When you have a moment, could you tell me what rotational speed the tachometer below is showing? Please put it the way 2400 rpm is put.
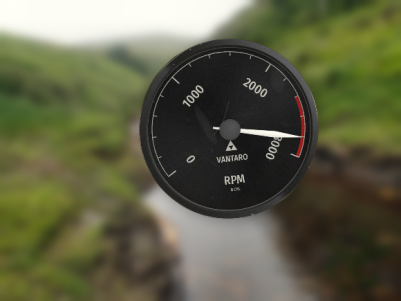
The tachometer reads 2800 rpm
